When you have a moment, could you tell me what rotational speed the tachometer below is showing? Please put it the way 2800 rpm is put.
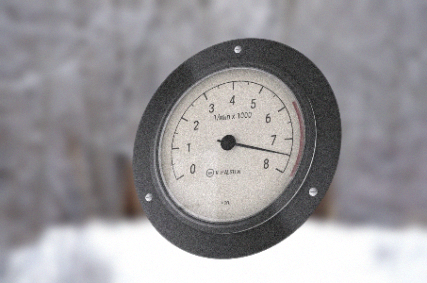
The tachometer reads 7500 rpm
